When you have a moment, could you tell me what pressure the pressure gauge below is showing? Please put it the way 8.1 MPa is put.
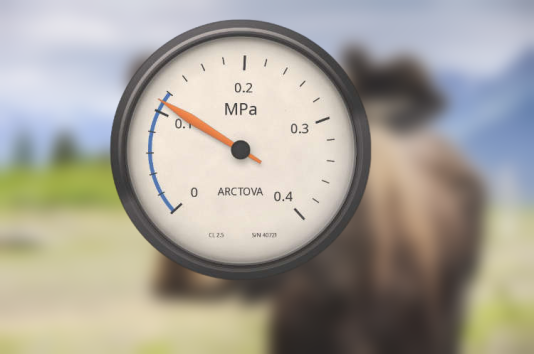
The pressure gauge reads 0.11 MPa
